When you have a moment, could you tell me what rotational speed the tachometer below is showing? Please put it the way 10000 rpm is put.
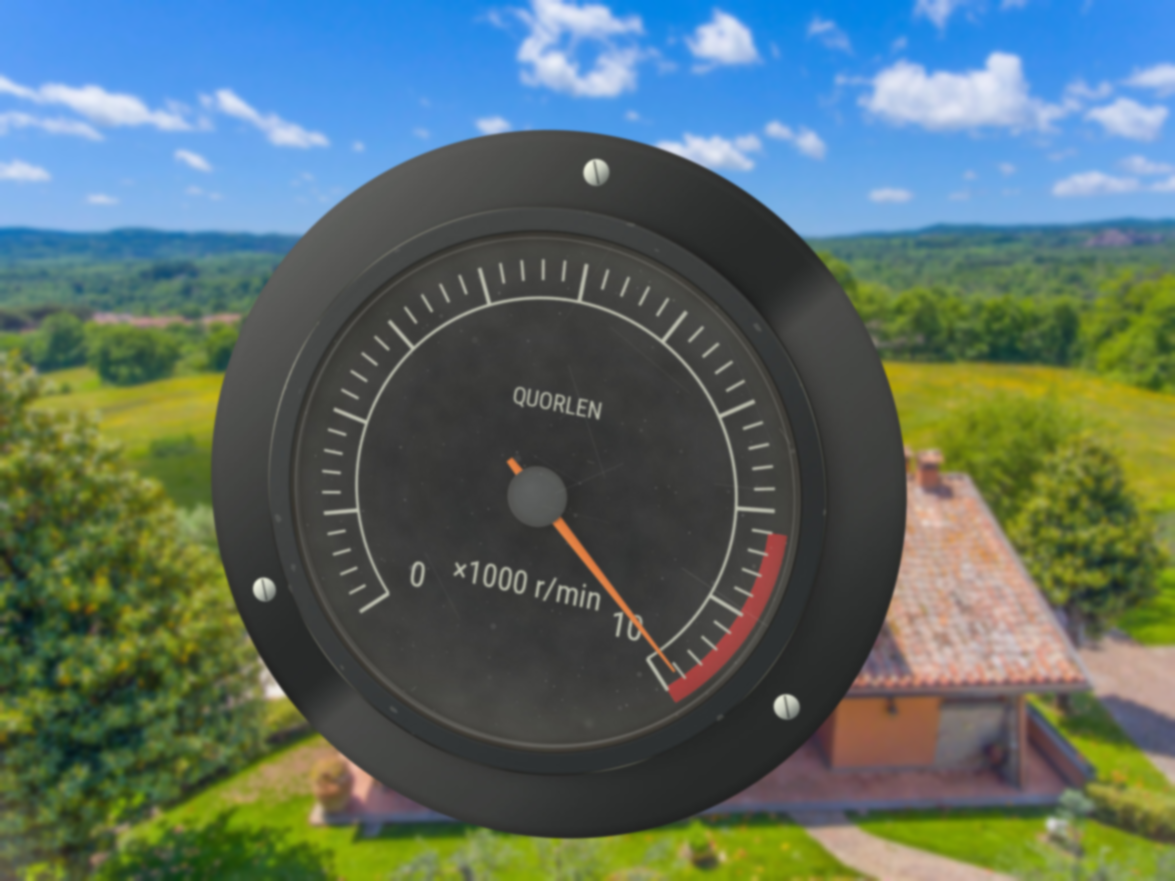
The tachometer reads 9800 rpm
